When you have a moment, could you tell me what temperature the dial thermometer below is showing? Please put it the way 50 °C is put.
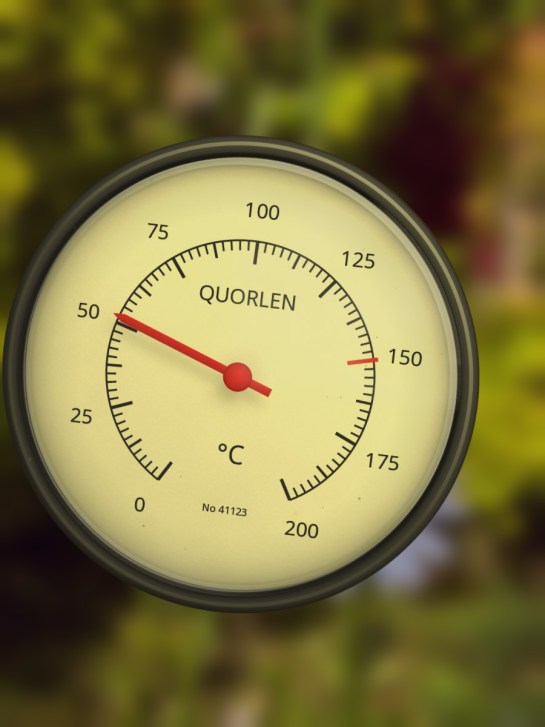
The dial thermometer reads 52.5 °C
